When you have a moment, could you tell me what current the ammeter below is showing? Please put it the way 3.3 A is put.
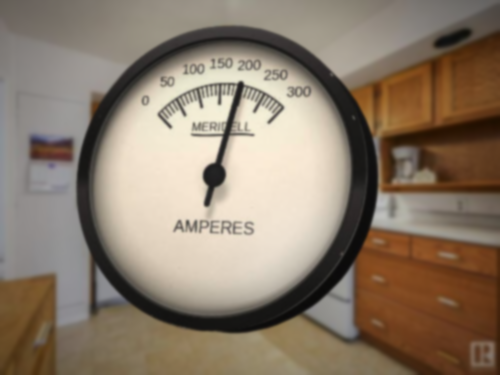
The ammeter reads 200 A
